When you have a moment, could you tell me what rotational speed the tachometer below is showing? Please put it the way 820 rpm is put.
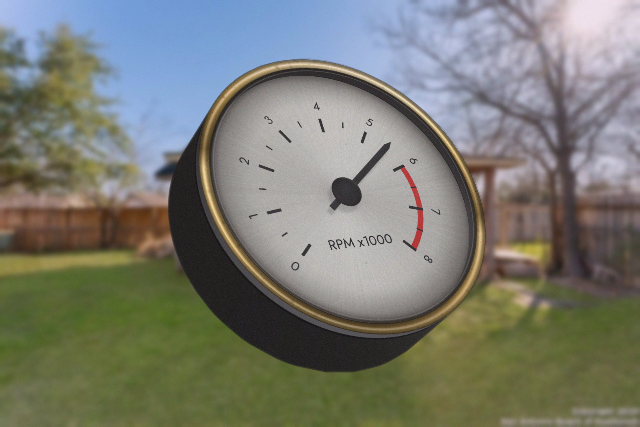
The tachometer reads 5500 rpm
